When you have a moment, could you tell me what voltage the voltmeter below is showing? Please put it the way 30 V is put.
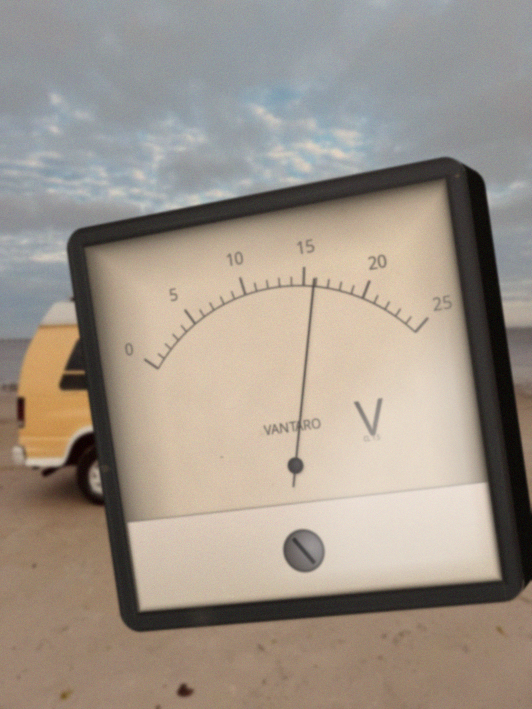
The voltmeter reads 16 V
